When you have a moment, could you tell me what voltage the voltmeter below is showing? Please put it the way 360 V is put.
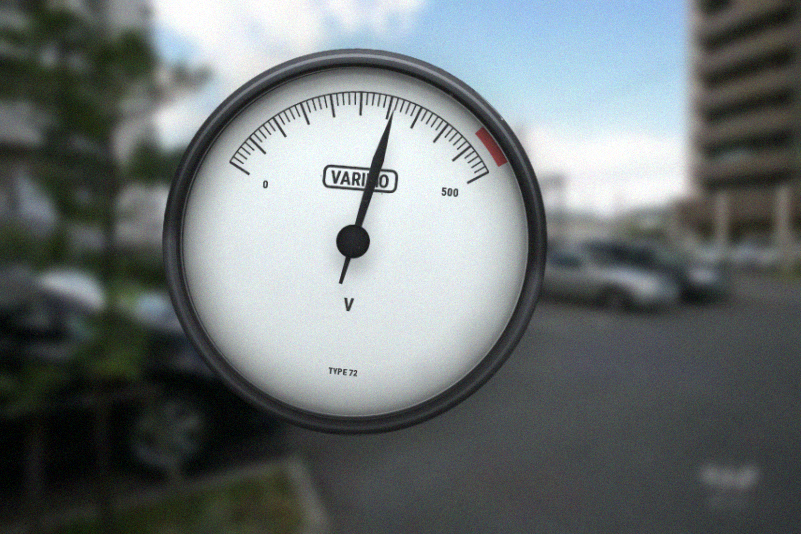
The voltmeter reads 310 V
